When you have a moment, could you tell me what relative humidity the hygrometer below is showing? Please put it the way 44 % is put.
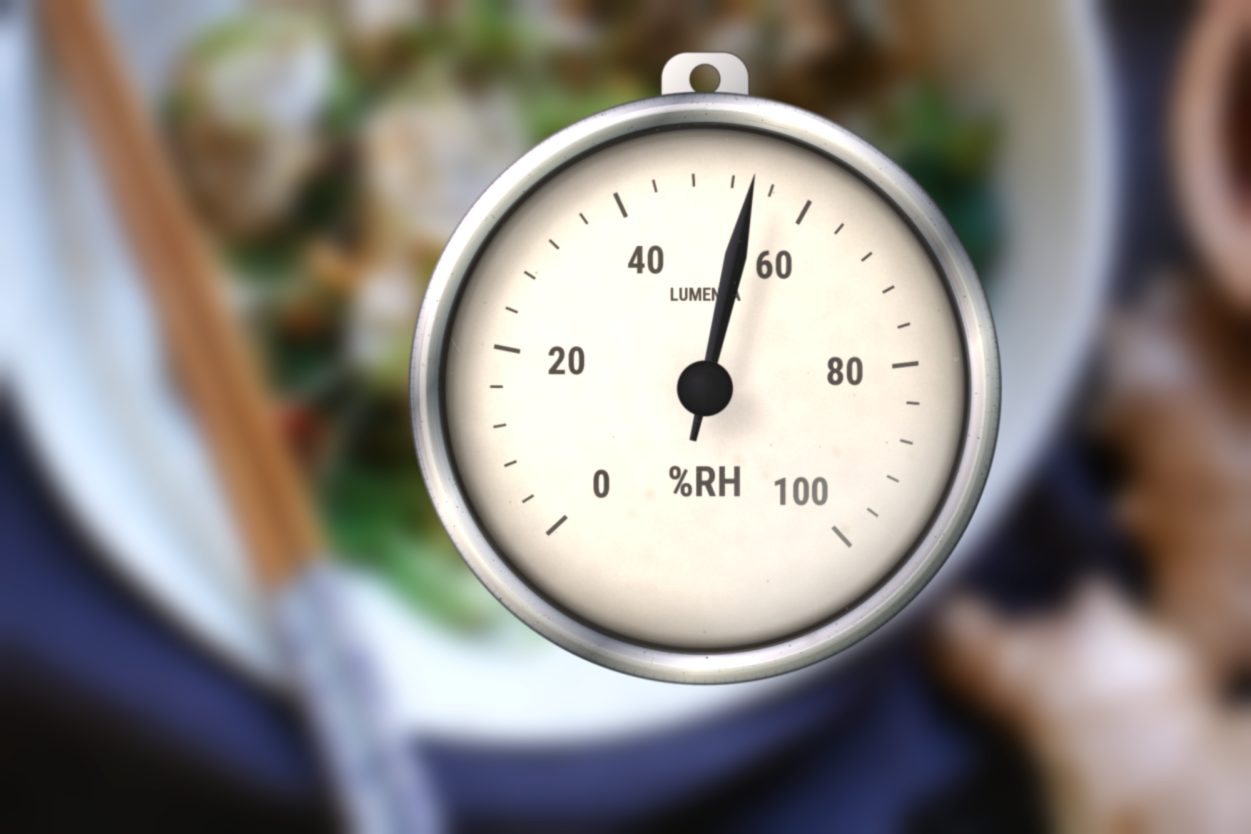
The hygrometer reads 54 %
